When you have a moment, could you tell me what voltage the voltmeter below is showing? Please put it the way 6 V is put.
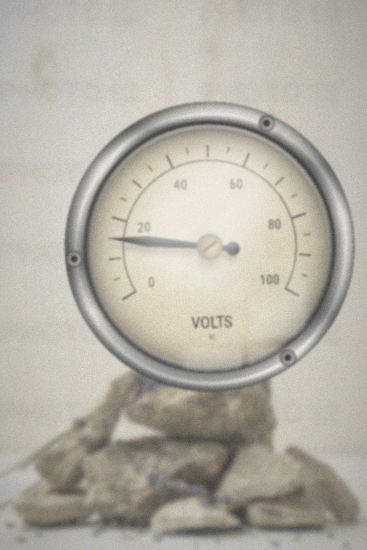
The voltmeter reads 15 V
